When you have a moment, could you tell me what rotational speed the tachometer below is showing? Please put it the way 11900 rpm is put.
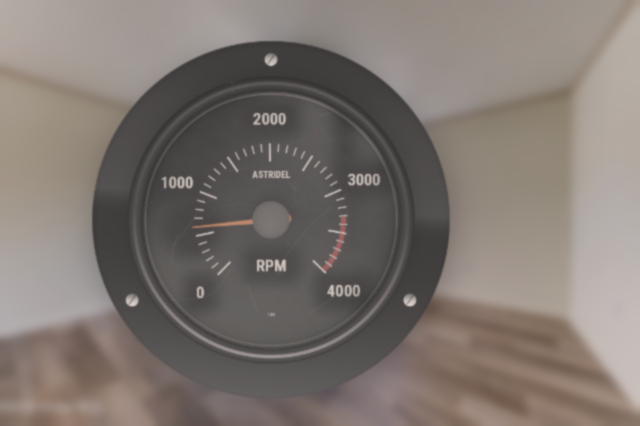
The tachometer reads 600 rpm
